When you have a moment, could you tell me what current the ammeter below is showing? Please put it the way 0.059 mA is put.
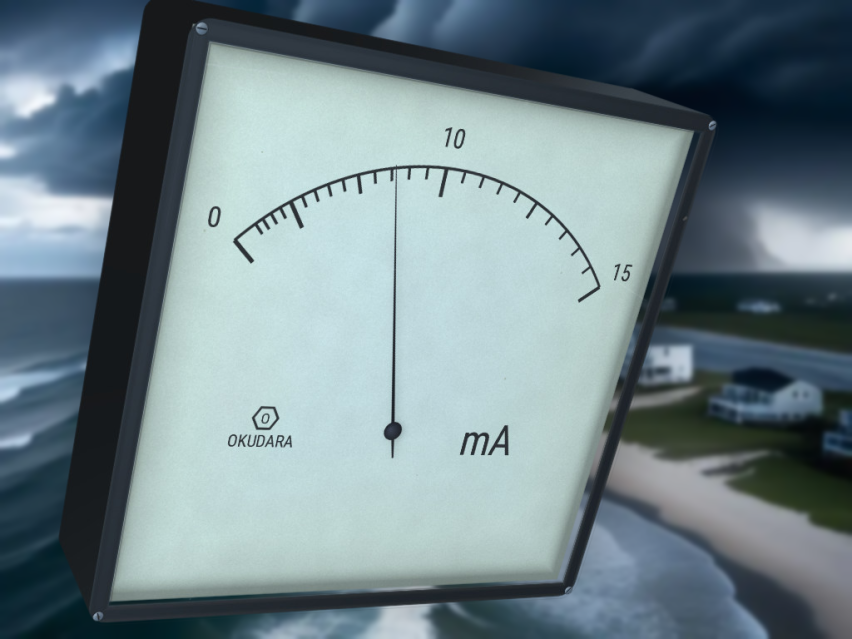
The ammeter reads 8.5 mA
